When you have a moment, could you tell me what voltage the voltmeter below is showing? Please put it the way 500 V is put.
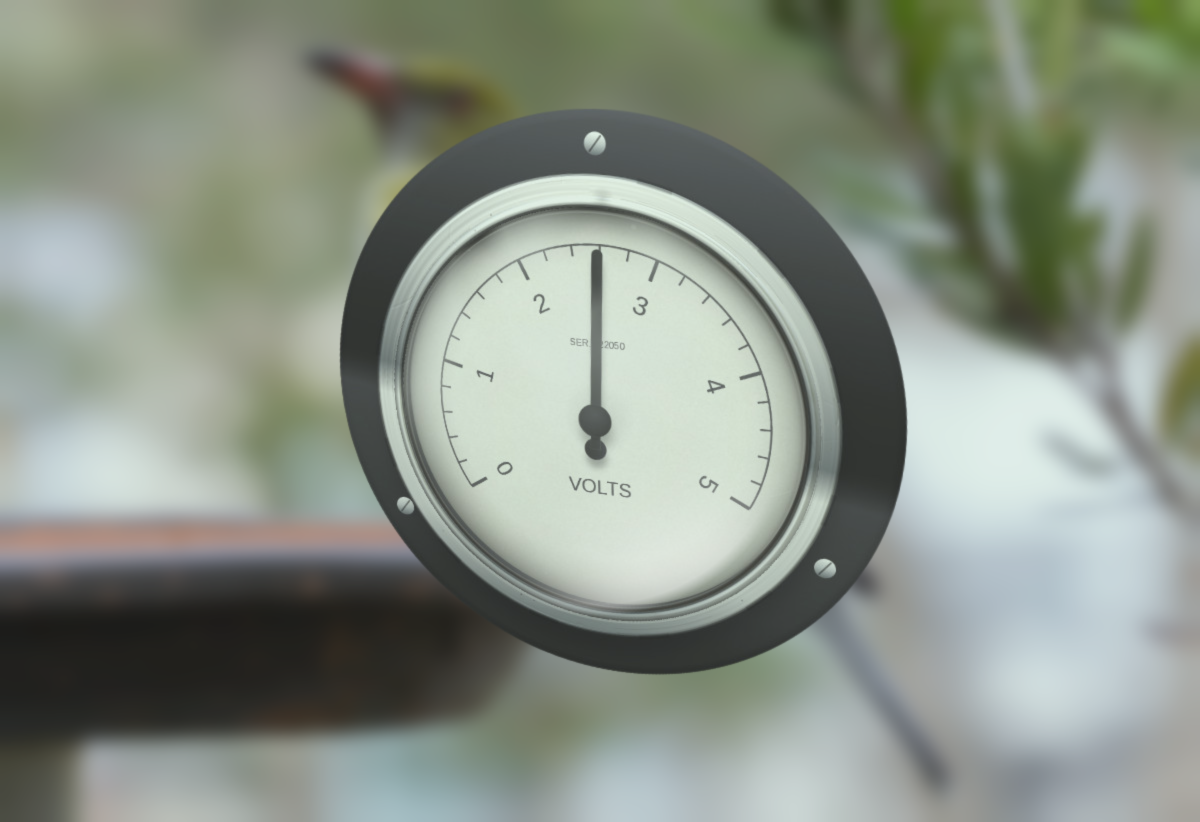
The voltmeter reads 2.6 V
